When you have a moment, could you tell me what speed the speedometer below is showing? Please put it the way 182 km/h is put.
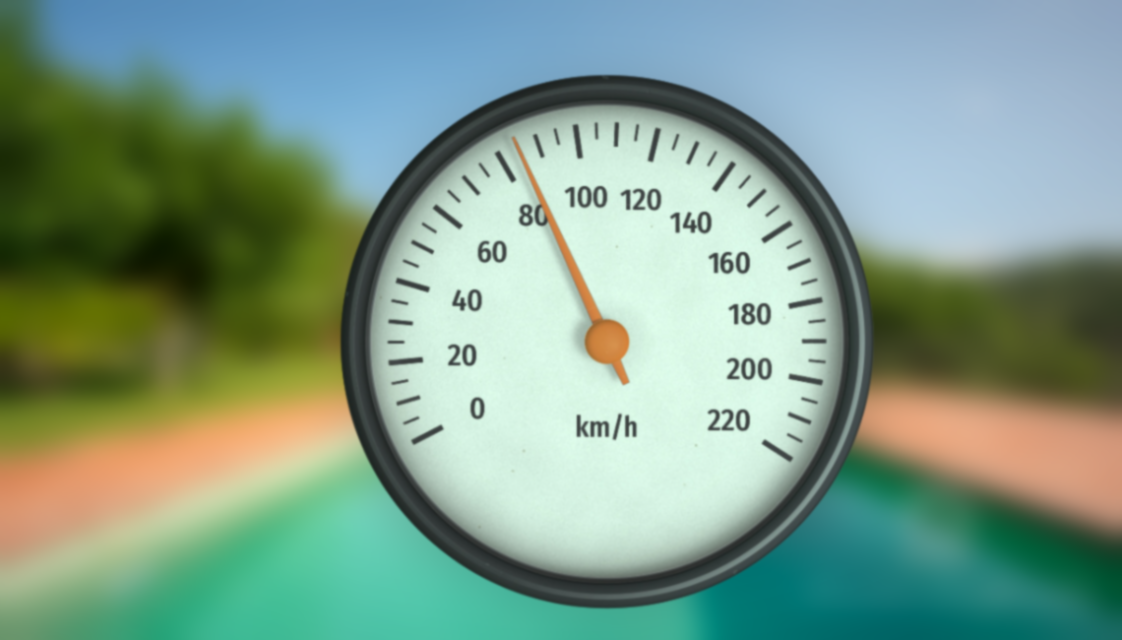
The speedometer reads 85 km/h
